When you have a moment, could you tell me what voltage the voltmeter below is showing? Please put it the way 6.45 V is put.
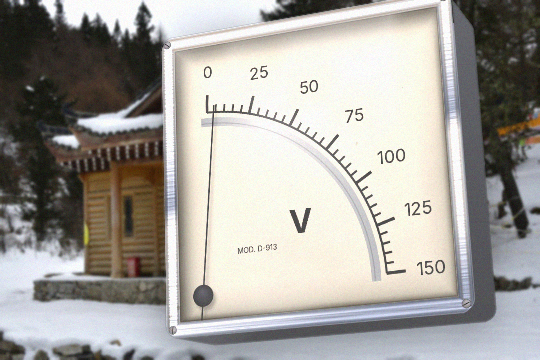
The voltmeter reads 5 V
